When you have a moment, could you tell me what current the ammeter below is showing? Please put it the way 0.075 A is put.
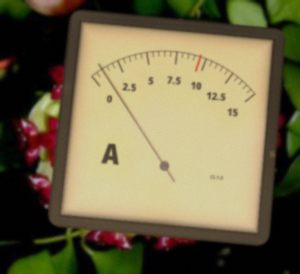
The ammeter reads 1 A
